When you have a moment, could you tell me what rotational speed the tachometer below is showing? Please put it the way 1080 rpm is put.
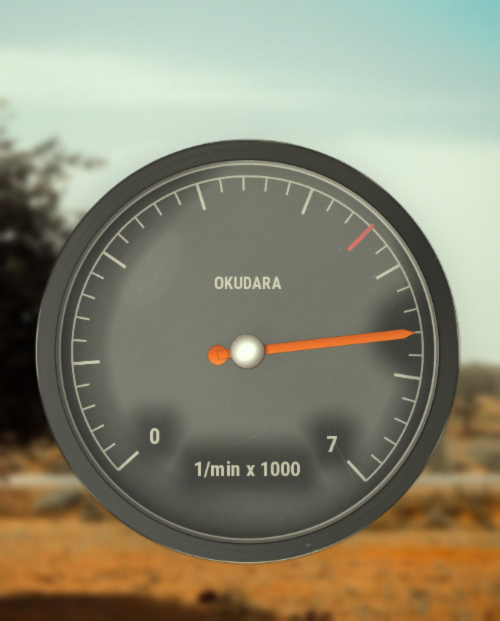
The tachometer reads 5600 rpm
